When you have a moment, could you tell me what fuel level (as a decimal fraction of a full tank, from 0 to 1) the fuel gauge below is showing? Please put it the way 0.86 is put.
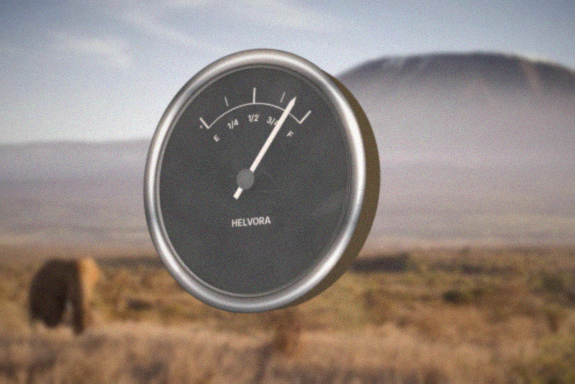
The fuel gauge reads 0.875
